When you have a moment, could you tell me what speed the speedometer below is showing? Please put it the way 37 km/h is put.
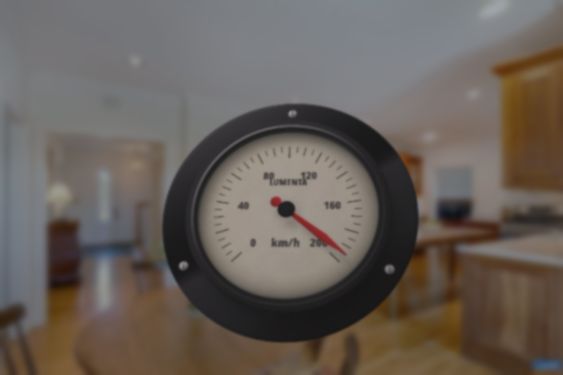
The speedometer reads 195 km/h
